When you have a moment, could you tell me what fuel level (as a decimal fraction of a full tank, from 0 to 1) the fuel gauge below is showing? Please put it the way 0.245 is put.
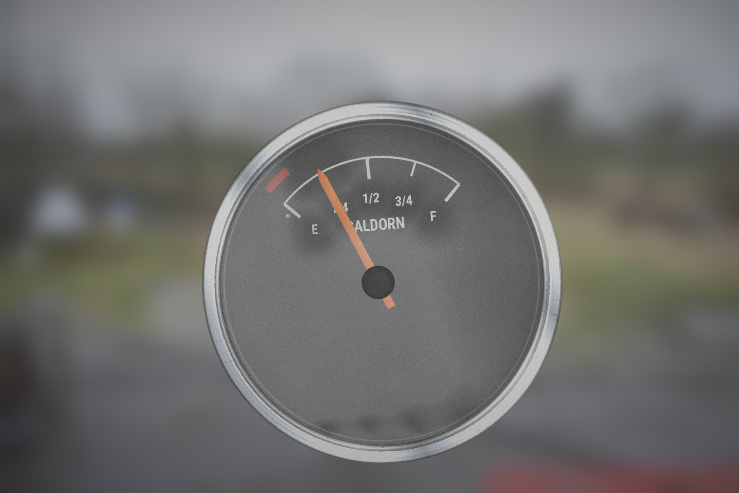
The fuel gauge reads 0.25
